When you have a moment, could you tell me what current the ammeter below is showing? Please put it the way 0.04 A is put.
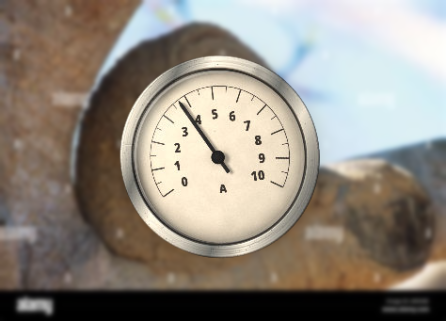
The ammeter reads 3.75 A
